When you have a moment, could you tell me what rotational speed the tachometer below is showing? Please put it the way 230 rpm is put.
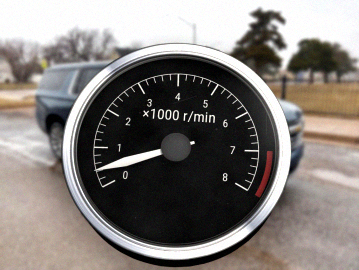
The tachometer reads 400 rpm
